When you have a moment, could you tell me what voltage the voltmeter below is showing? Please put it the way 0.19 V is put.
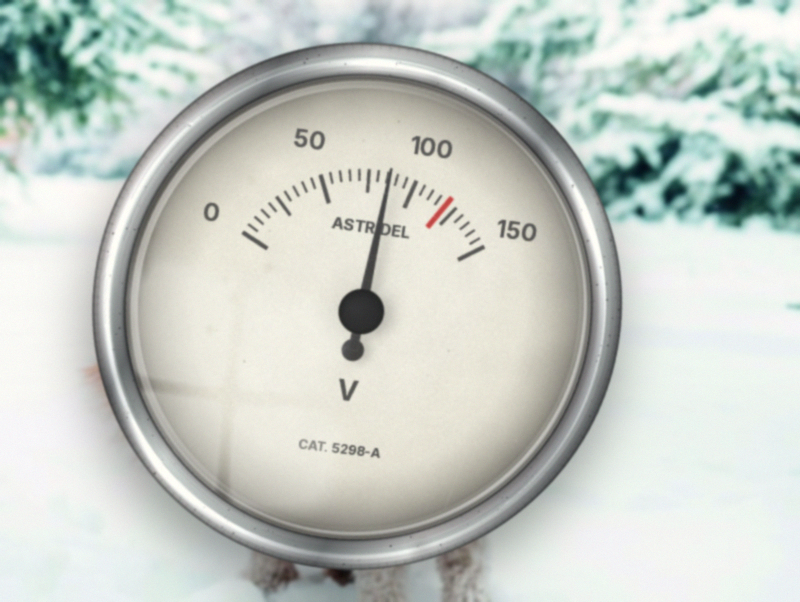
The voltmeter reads 85 V
